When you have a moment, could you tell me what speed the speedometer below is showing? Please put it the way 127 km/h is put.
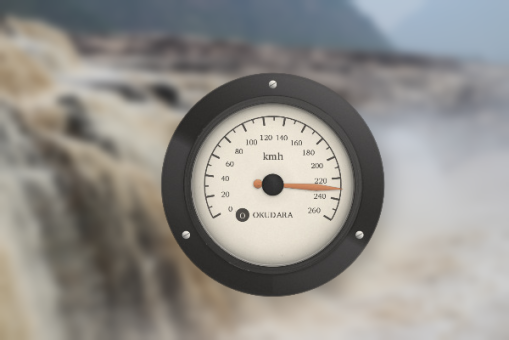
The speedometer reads 230 km/h
